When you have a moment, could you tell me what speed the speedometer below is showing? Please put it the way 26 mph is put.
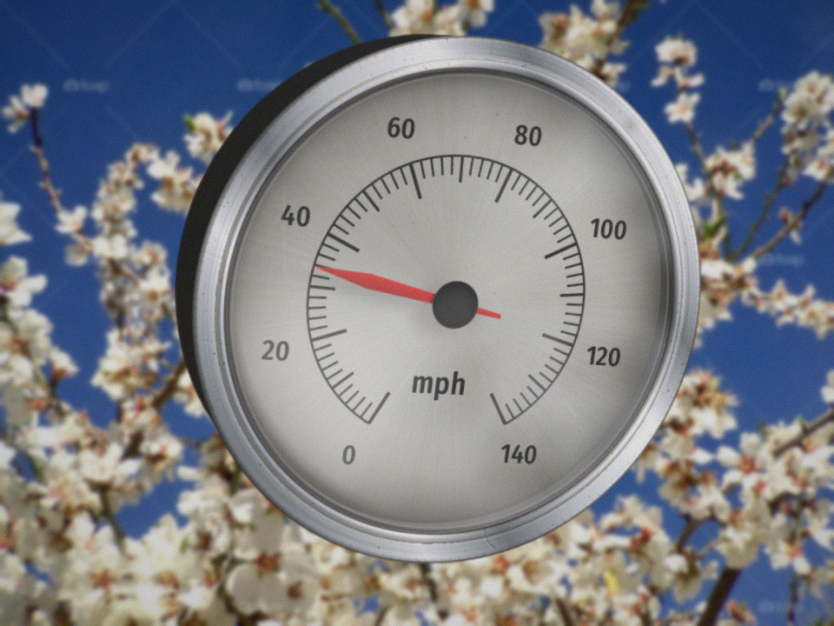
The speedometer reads 34 mph
